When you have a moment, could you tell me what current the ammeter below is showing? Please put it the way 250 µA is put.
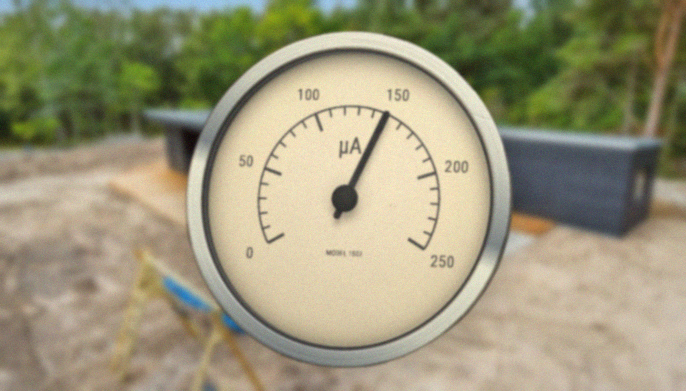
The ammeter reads 150 µA
